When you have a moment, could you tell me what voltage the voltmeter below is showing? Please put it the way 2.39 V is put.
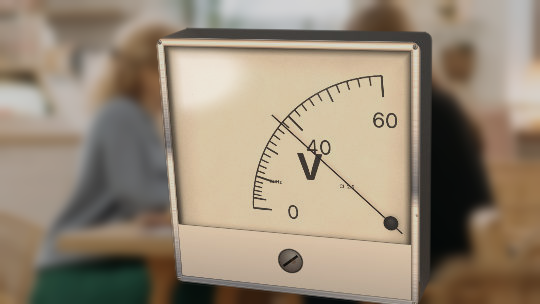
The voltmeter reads 38 V
